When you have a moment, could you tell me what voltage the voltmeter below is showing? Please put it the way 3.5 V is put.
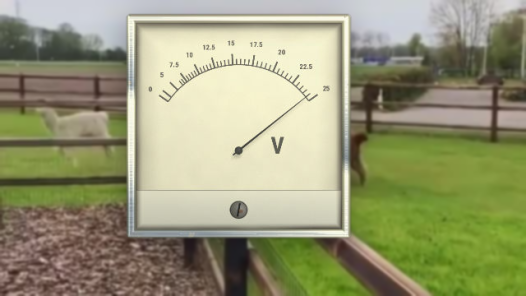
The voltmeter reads 24.5 V
